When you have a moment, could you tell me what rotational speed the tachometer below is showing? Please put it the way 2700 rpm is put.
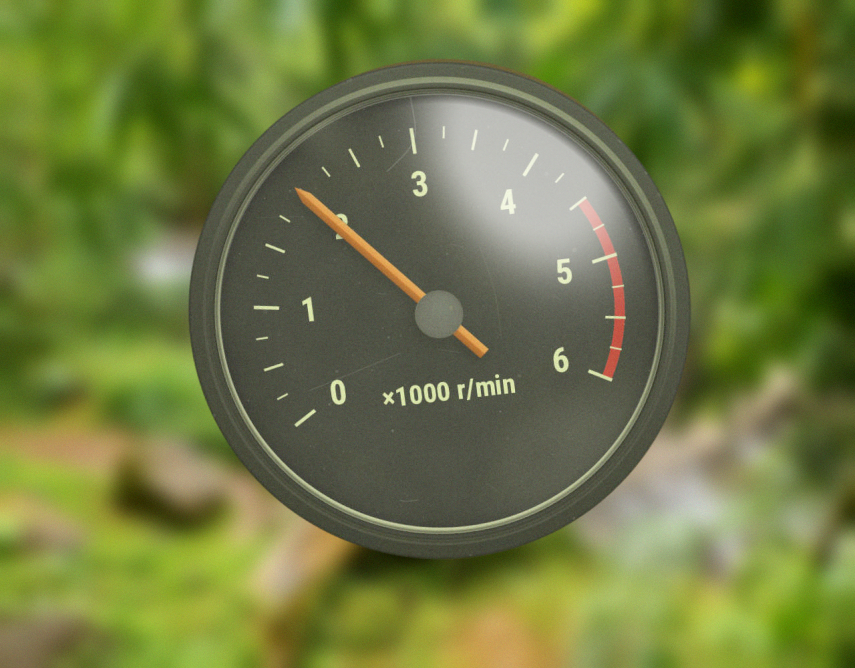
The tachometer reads 2000 rpm
